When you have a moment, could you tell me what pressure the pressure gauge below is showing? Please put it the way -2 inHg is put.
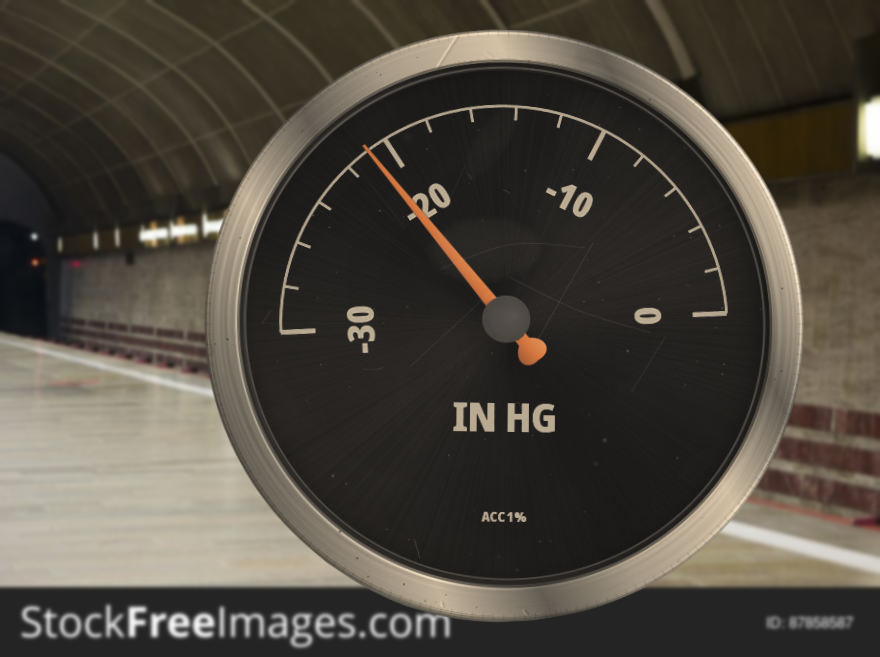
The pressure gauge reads -21 inHg
